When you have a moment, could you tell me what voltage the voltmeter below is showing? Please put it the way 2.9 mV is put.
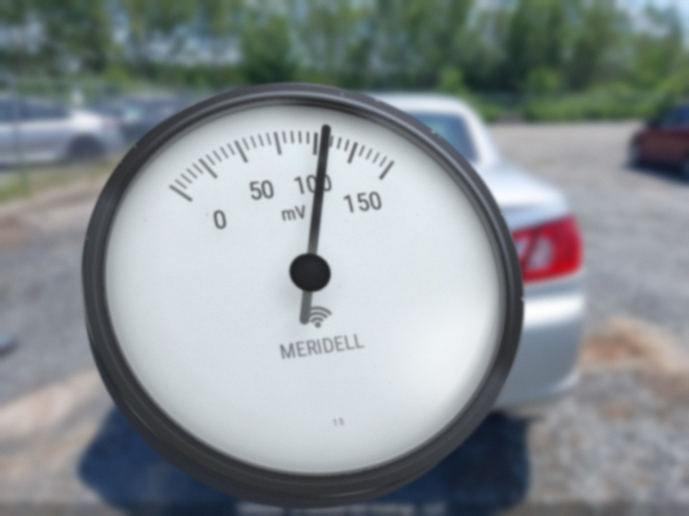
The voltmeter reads 105 mV
